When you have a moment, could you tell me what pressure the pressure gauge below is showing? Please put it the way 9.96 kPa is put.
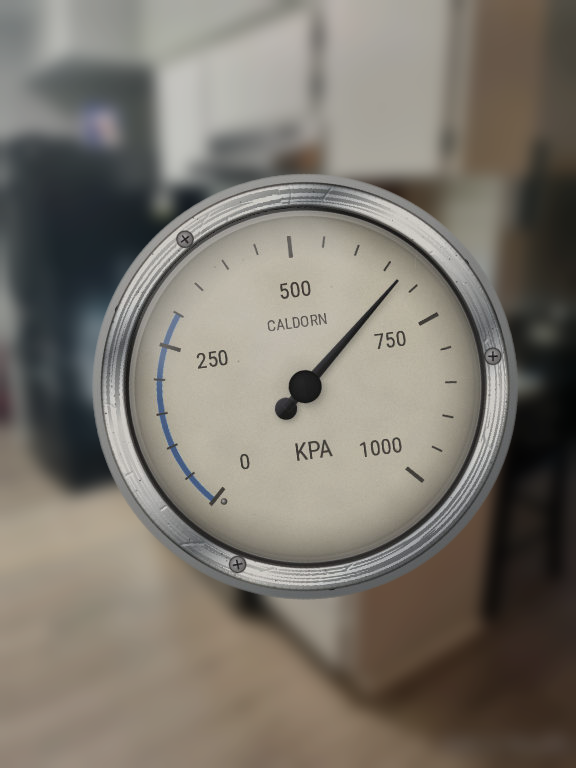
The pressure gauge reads 675 kPa
